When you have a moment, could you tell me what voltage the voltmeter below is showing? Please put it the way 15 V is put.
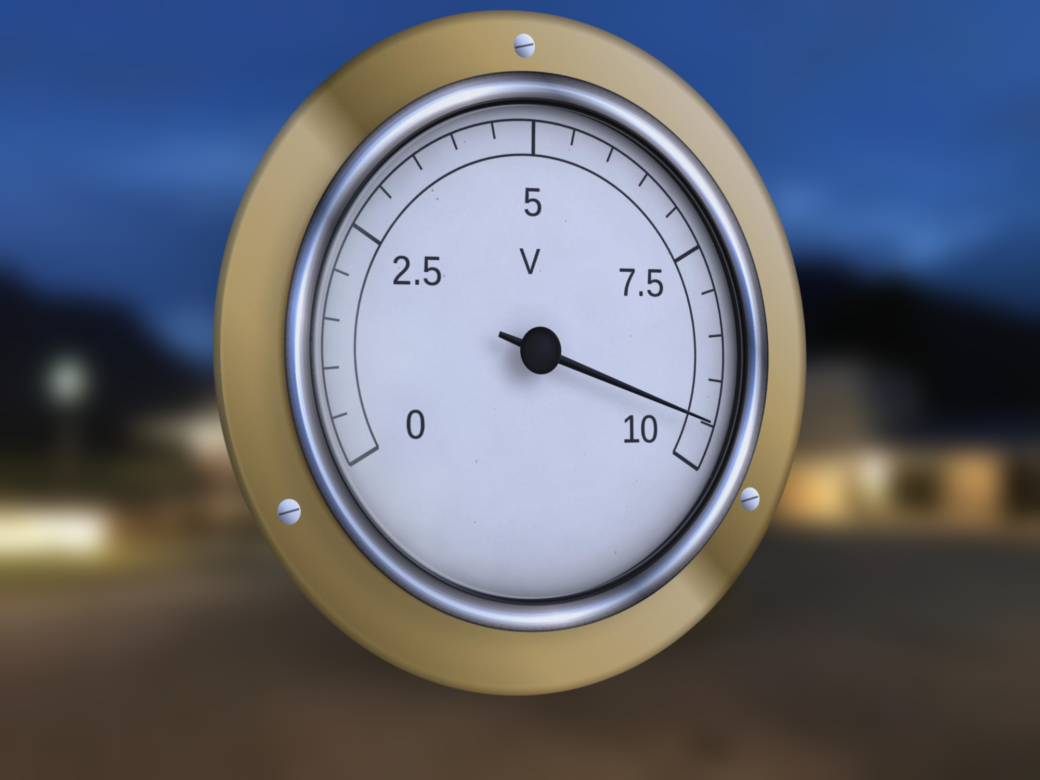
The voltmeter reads 9.5 V
